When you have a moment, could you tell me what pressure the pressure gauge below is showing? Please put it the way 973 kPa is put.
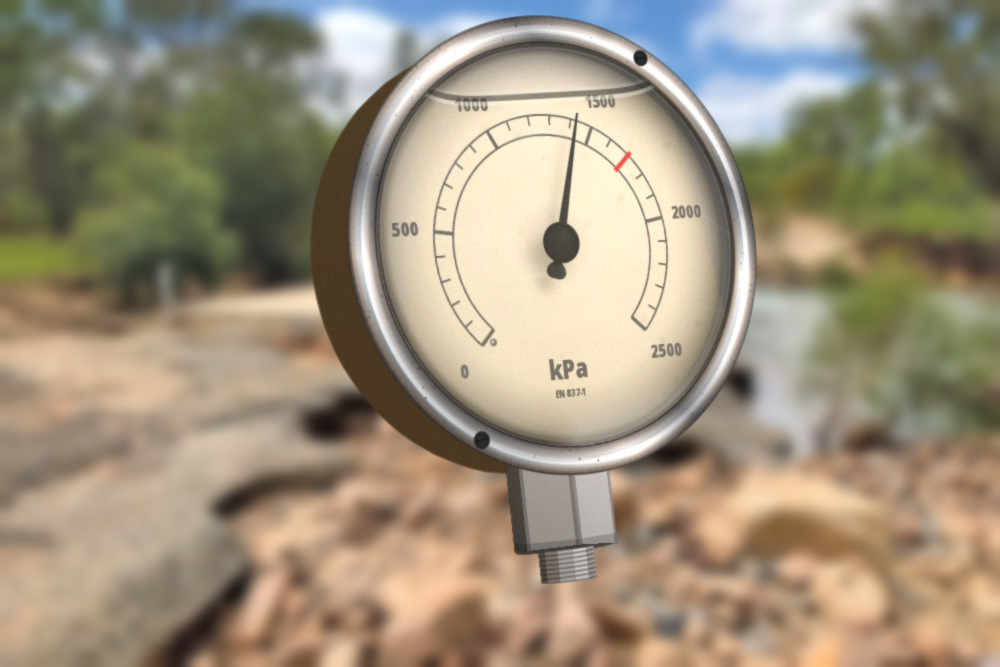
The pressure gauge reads 1400 kPa
